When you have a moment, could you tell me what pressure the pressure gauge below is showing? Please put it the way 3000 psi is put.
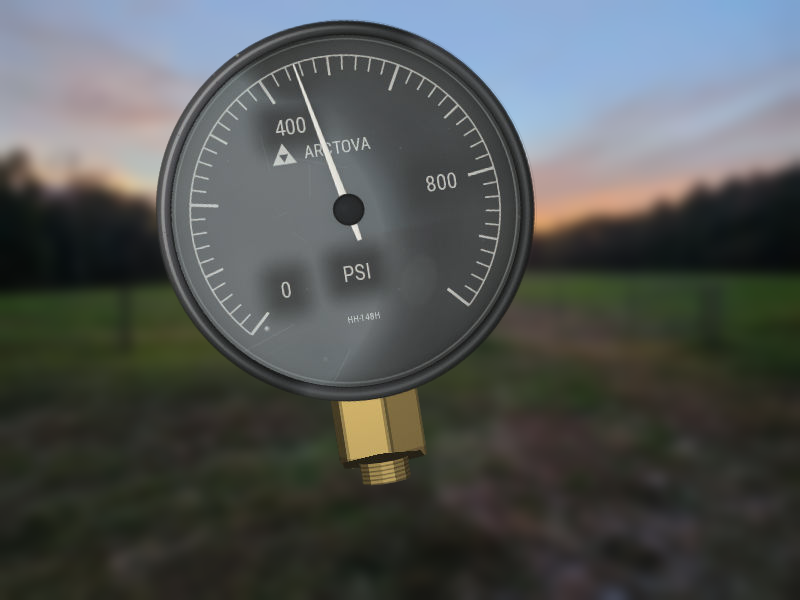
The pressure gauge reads 450 psi
